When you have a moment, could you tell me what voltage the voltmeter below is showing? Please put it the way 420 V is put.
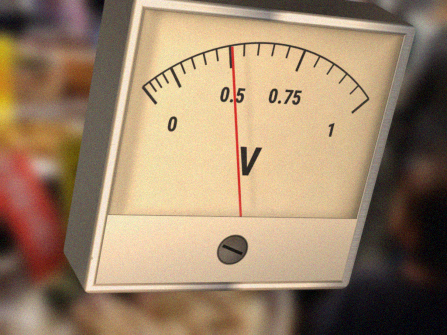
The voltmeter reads 0.5 V
